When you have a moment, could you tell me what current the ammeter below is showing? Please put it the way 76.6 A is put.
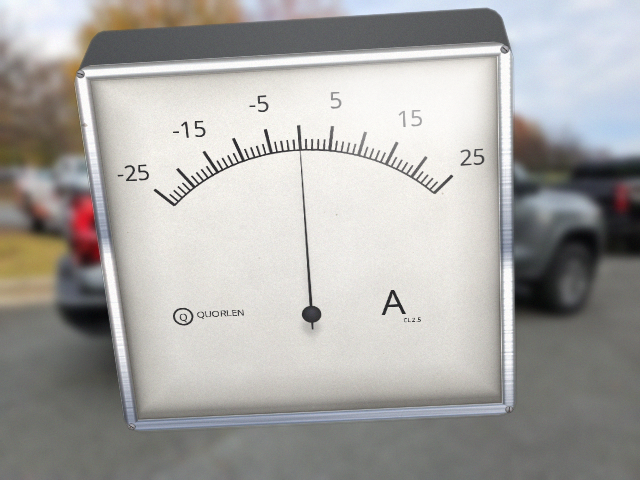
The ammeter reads 0 A
